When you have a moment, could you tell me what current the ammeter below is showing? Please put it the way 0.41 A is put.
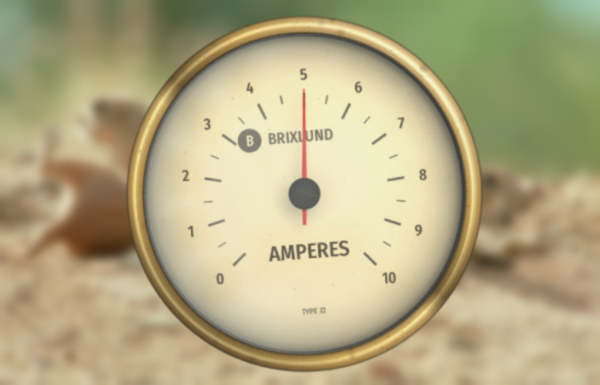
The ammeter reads 5 A
